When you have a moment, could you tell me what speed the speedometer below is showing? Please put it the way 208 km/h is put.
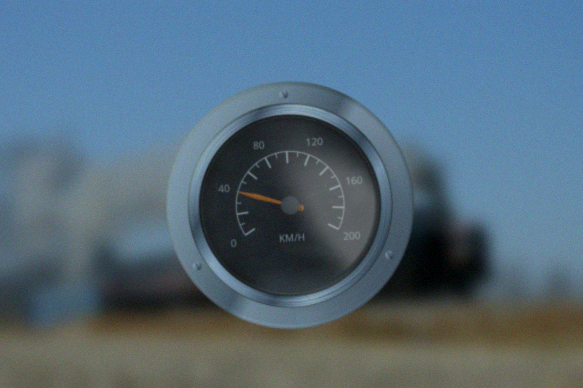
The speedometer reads 40 km/h
